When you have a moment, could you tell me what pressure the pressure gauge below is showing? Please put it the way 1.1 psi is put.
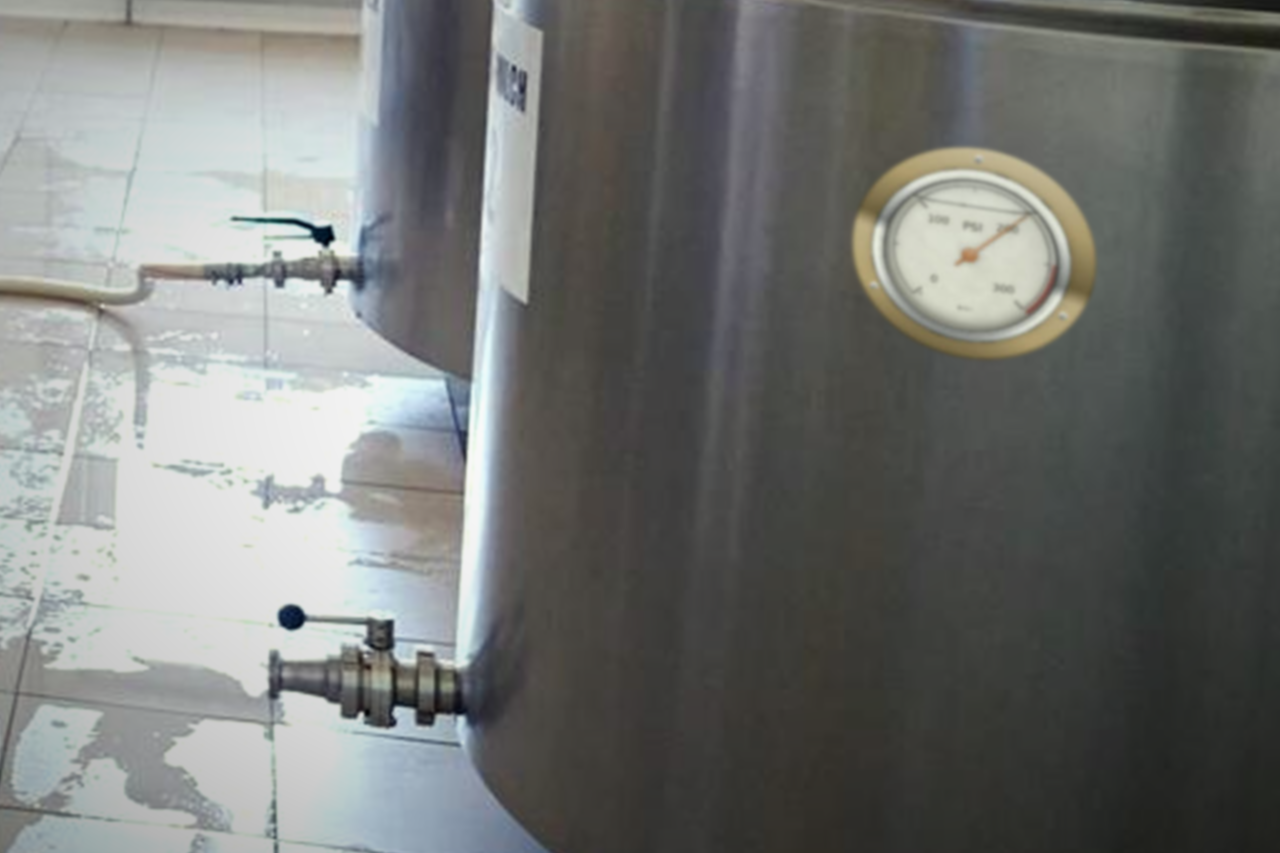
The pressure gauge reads 200 psi
